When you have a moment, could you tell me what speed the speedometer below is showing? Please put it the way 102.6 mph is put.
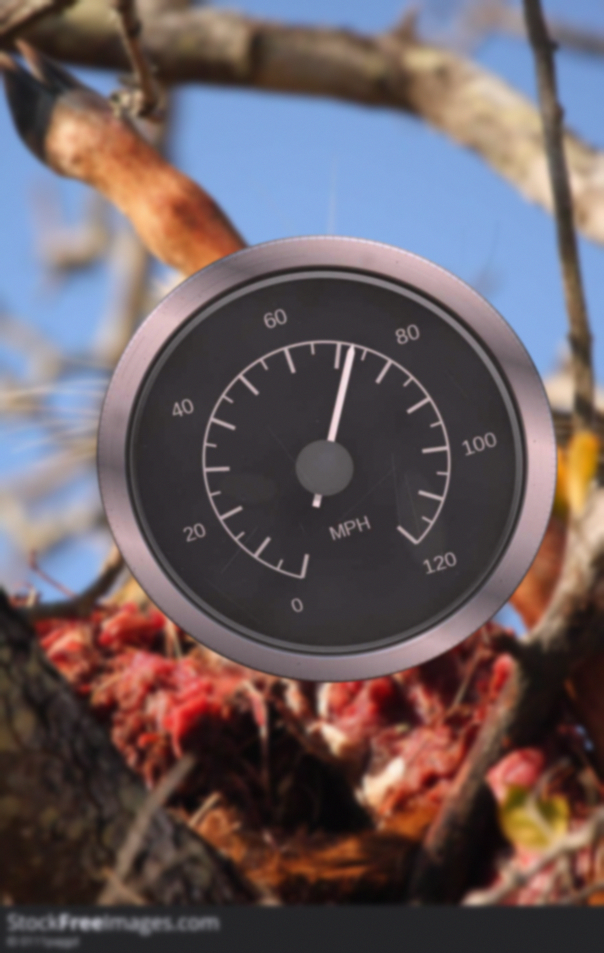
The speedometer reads 72.5 mph
